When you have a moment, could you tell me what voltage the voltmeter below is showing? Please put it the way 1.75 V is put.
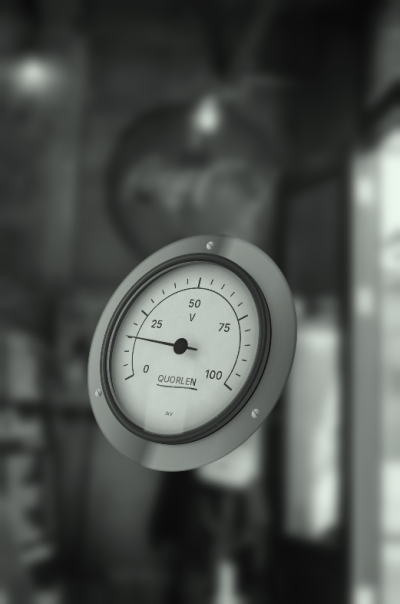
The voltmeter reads 15 V
